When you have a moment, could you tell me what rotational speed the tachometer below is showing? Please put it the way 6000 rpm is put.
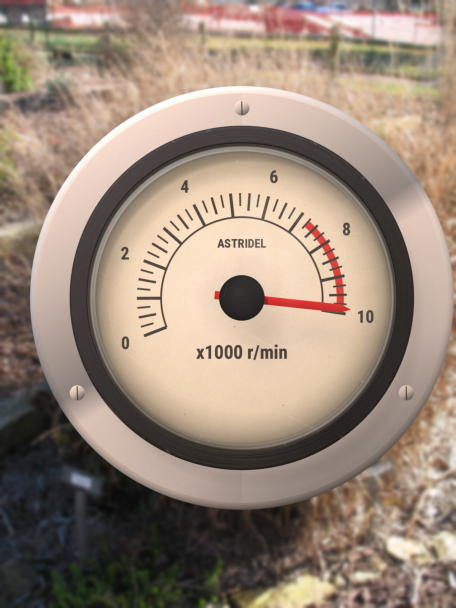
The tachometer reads 9875 rpm
